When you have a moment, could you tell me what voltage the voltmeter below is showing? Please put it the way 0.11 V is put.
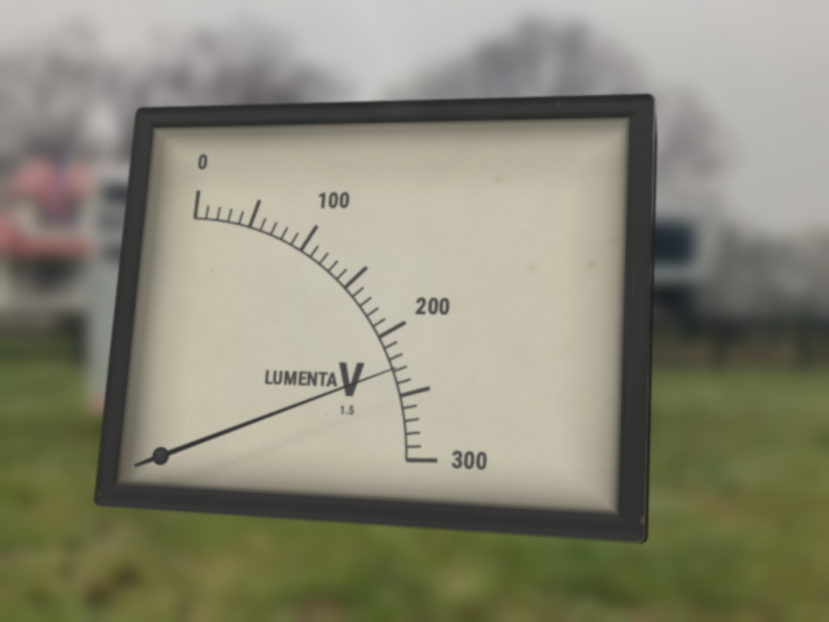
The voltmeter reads 230 V
